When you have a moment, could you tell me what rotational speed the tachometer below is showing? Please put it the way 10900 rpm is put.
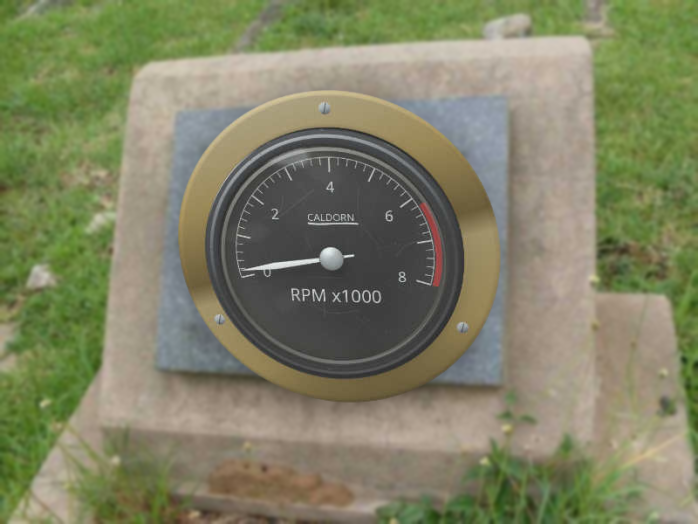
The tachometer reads 200 rpm
